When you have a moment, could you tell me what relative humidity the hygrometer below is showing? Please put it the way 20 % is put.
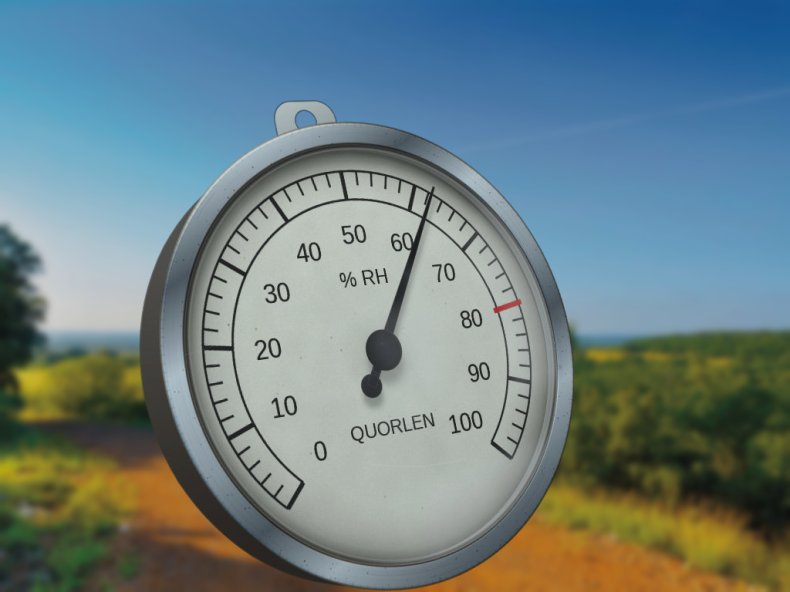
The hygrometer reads 62 %
